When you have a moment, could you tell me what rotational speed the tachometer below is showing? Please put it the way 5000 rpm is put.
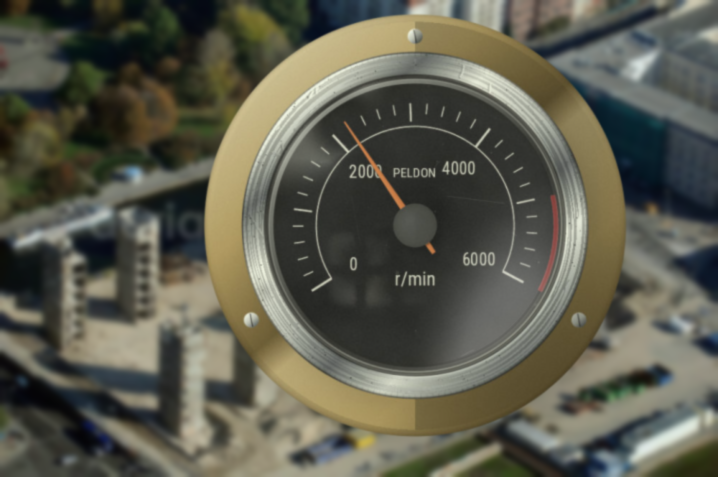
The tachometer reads 2200 rpm
